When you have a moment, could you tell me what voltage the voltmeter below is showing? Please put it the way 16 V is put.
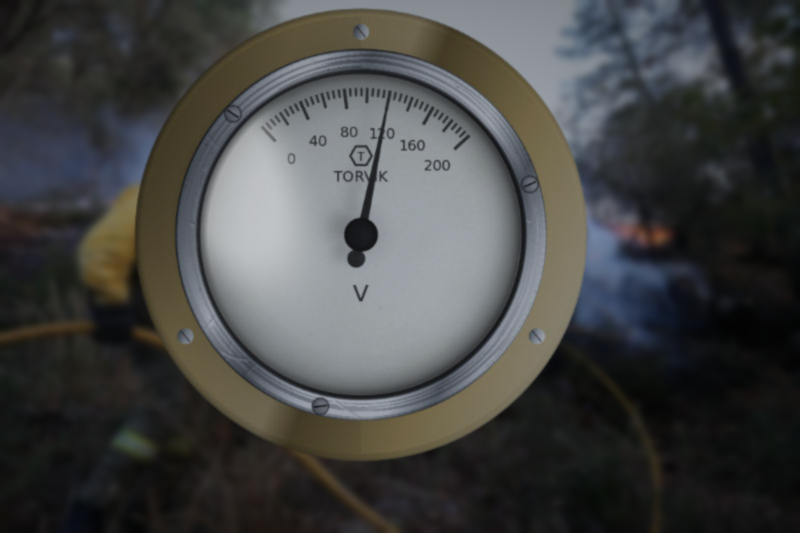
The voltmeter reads 120 V
